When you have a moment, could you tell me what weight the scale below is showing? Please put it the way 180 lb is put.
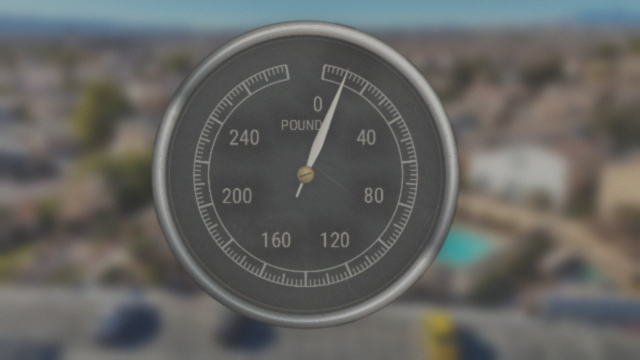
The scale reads 10 lb
